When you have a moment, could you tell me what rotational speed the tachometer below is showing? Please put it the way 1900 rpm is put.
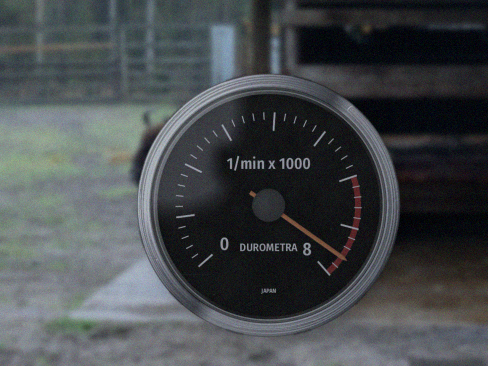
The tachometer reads 7600 rpm
